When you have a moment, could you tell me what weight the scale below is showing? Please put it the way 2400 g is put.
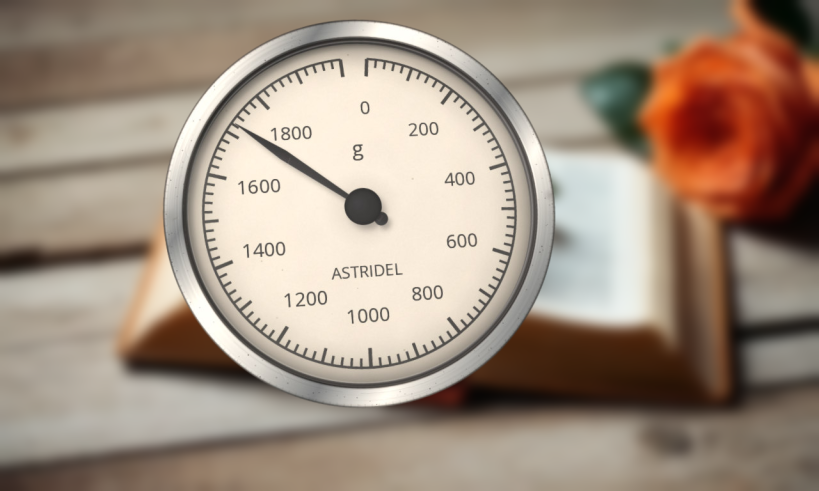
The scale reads 1720 g
